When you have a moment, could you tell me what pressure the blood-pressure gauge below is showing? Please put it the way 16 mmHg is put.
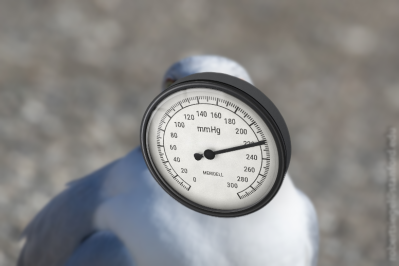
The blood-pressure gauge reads 220 mmHg
